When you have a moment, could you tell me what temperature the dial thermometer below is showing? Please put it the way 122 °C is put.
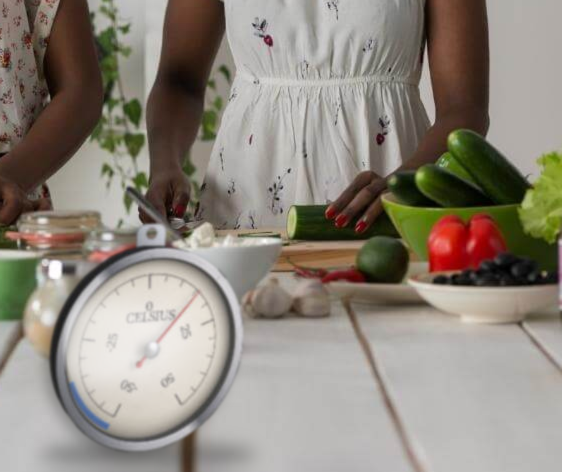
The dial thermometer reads 15 °C
